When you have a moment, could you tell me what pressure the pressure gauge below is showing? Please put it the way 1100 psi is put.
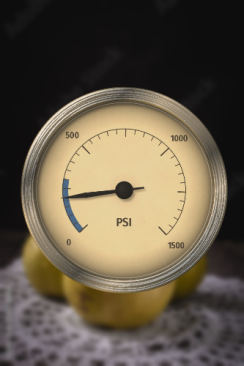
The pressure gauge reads 200 psi
